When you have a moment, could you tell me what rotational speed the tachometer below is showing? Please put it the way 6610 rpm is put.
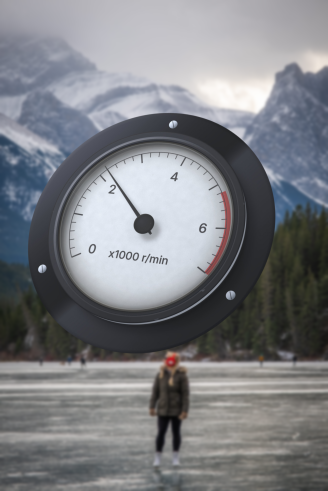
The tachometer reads 2200 rpm
